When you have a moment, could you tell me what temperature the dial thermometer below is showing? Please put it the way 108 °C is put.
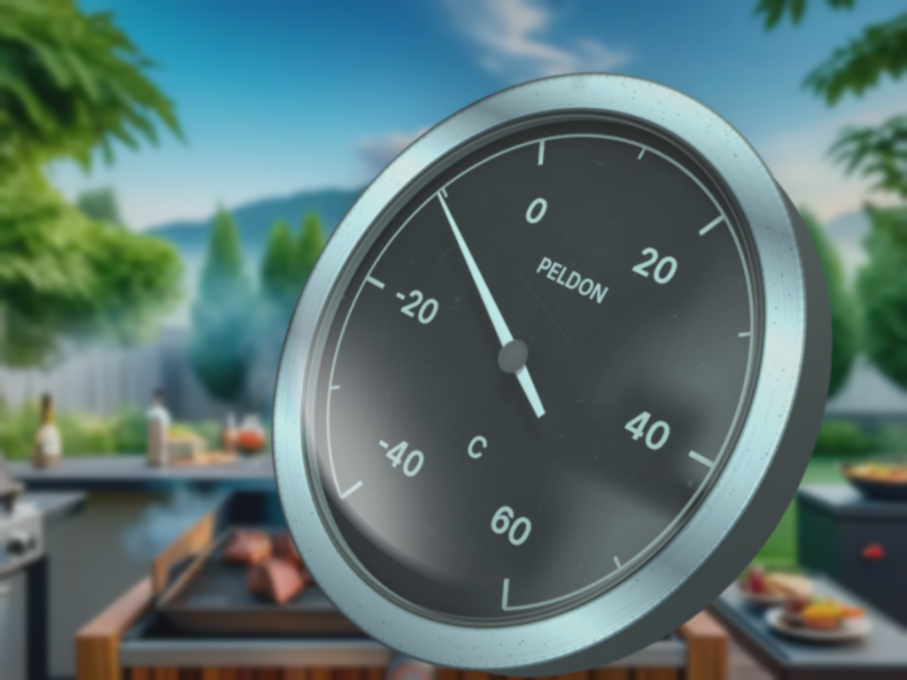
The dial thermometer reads -10 °C
